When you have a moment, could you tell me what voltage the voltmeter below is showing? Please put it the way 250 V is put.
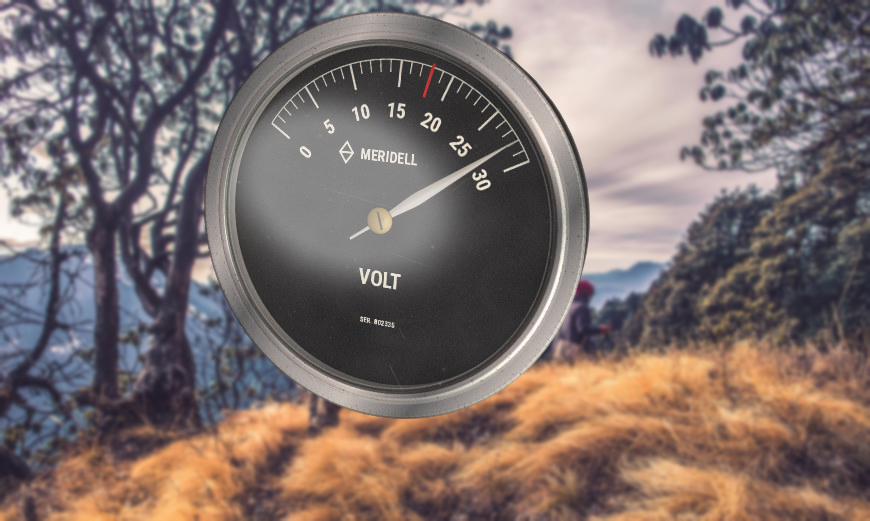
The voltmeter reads 28 V
